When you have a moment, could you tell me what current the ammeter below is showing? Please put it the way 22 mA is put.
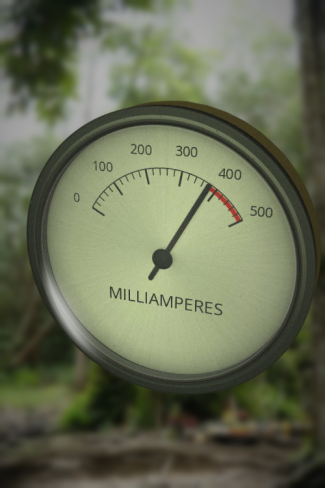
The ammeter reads 380 mA
